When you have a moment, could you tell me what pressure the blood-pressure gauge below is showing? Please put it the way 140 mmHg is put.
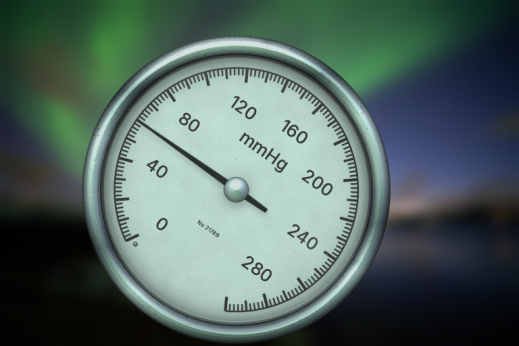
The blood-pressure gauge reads 60 mmHg
